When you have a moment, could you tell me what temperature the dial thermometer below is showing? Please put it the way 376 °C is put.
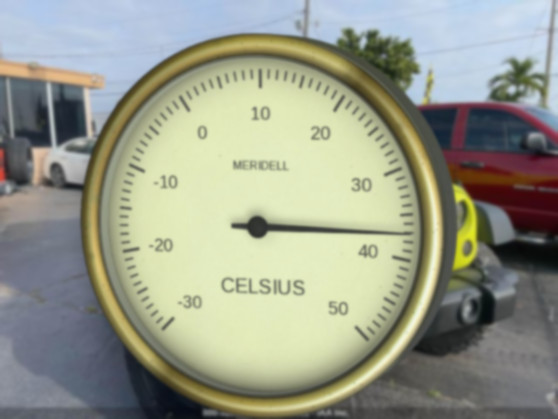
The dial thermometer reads 37 °C
